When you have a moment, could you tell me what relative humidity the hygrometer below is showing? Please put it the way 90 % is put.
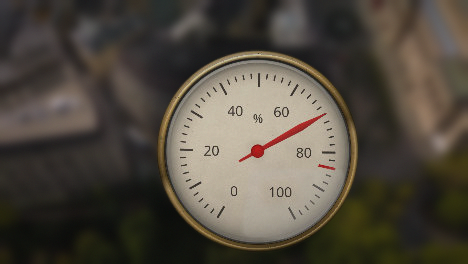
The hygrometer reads 70 %
